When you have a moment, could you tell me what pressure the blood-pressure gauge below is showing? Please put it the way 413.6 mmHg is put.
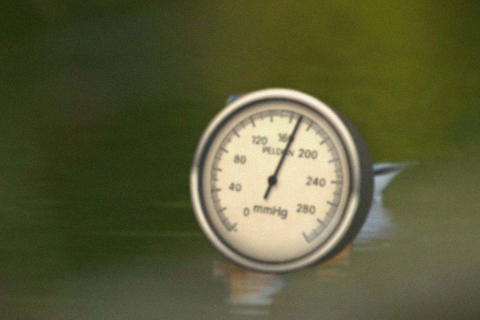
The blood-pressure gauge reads 170 mmHg
